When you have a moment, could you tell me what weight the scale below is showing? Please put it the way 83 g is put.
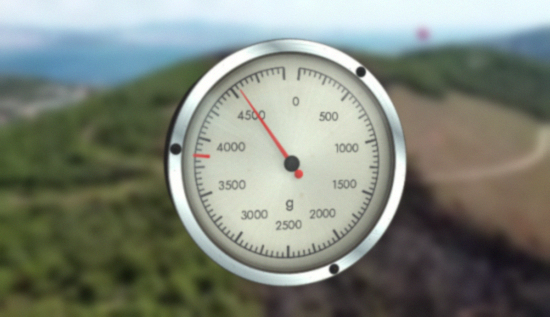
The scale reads 4550 g
